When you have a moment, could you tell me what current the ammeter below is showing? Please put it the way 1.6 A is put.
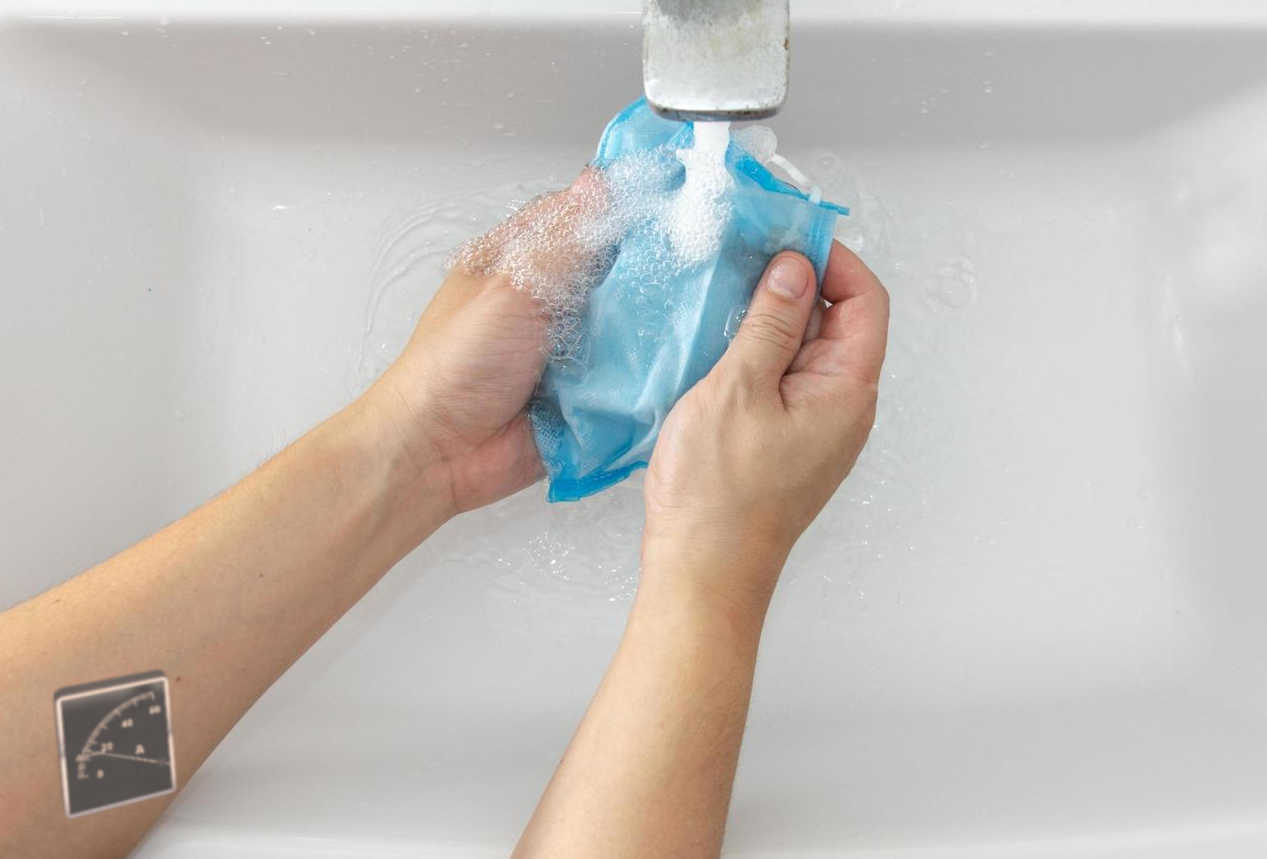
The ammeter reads 15 A
